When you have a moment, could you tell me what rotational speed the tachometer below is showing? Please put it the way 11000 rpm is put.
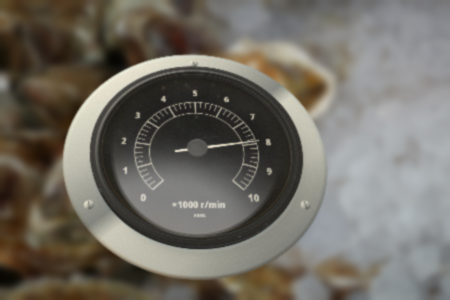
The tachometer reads 8000 rpm
